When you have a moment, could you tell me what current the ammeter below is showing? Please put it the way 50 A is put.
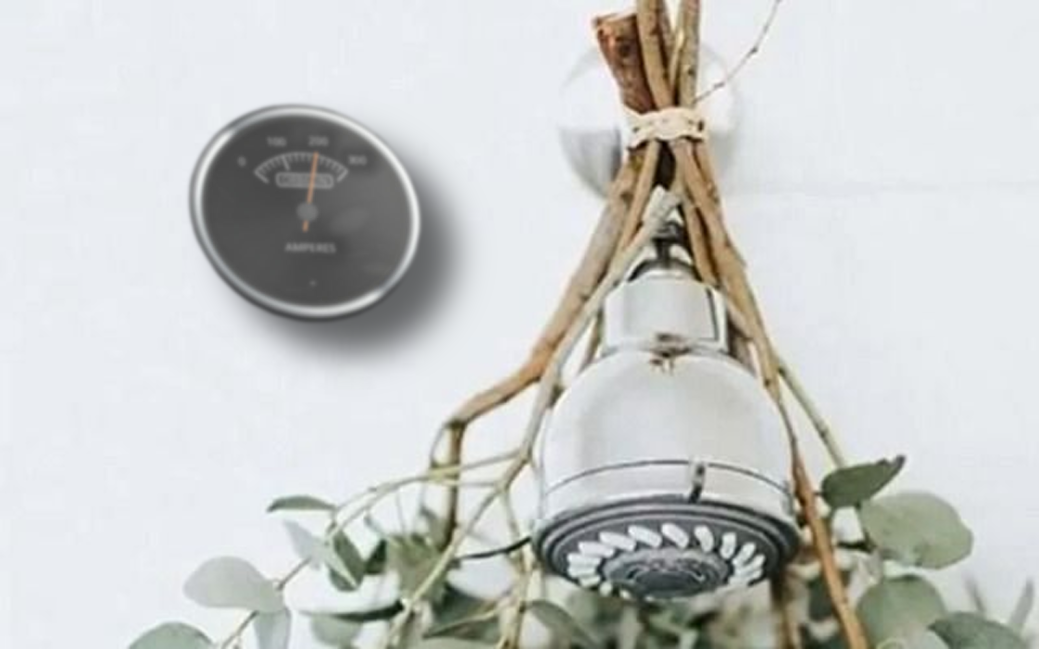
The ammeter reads 200 A
